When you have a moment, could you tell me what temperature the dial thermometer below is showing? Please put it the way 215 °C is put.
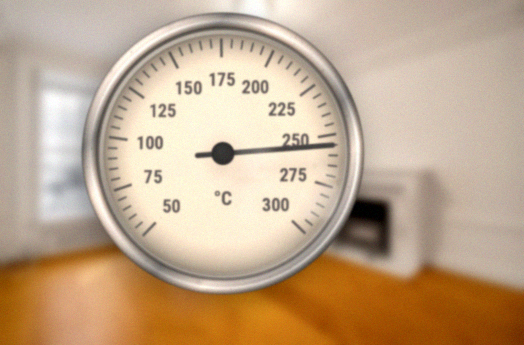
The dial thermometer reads 255 °C
